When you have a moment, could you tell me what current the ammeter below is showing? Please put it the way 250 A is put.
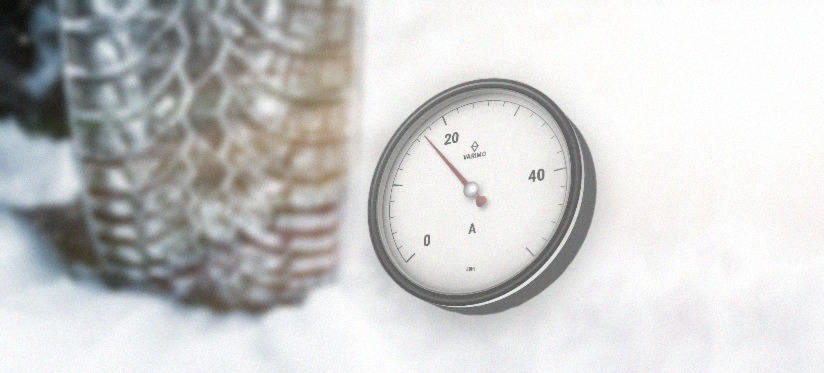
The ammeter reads 17 A
